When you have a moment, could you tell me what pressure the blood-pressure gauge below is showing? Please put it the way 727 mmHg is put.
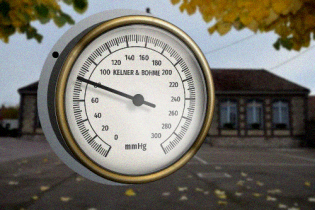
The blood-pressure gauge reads 80 mmHg
